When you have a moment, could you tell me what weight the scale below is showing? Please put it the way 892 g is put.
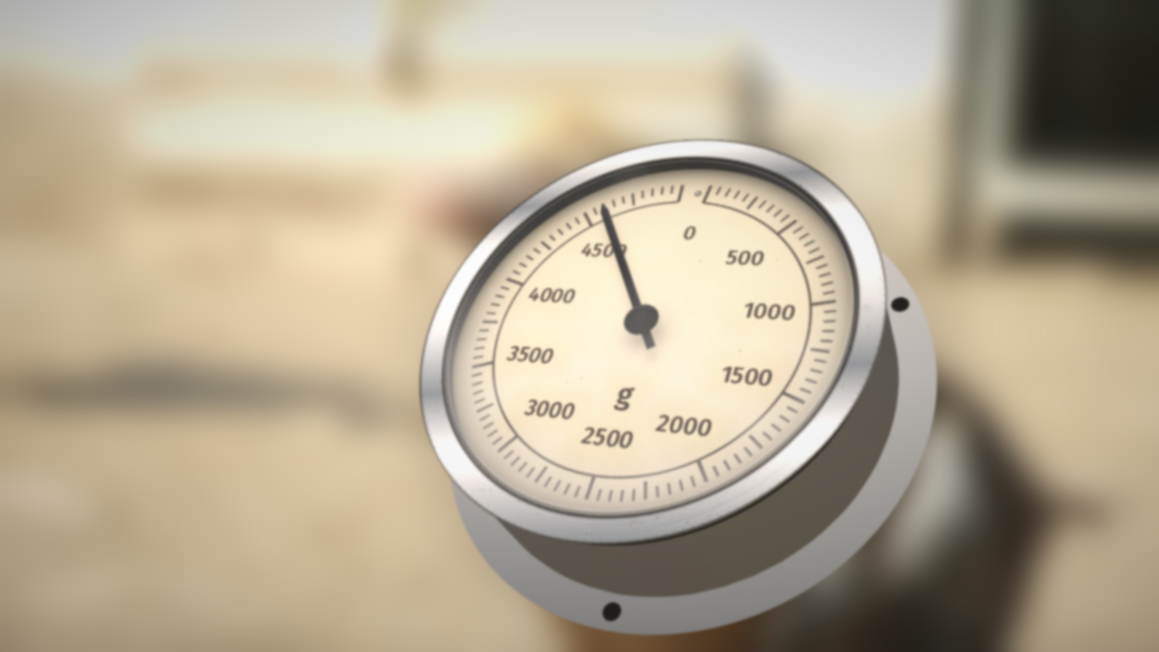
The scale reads 4600 g
